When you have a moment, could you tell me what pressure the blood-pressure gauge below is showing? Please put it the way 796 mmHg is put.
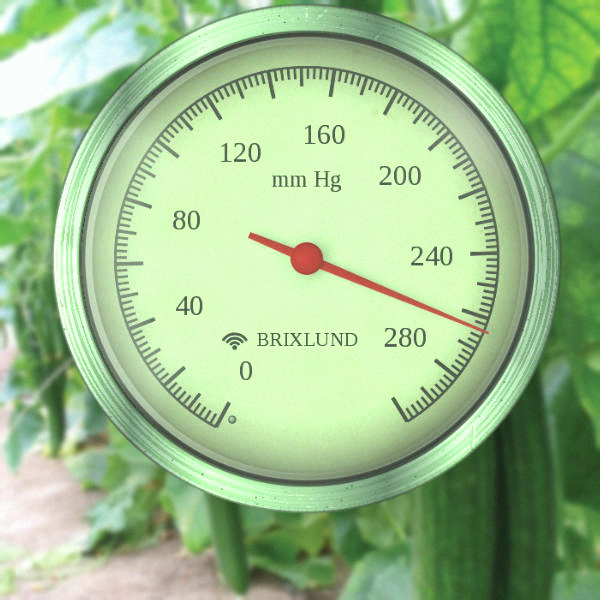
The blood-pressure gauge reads 264 mmHg
